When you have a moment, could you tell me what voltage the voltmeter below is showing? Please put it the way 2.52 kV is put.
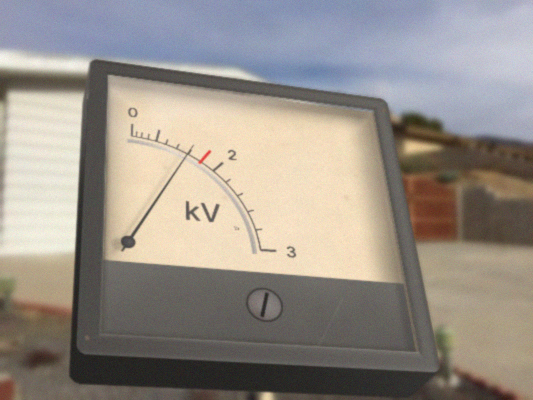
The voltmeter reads 1.6 kV
